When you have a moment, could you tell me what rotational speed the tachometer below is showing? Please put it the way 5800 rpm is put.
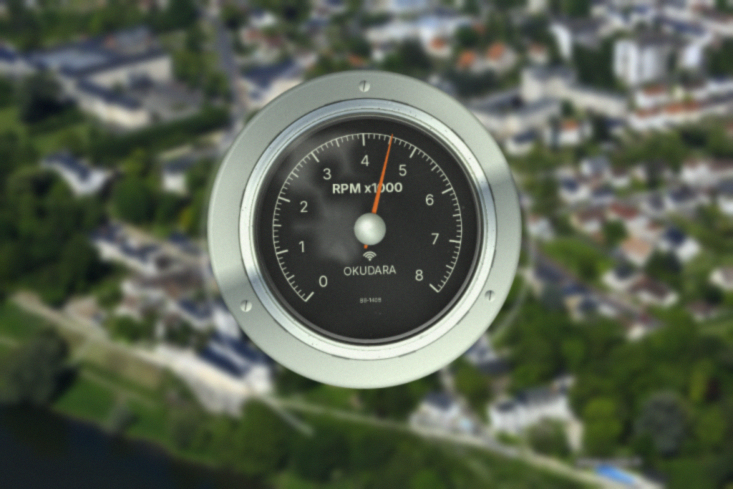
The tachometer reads 4500 rpm
